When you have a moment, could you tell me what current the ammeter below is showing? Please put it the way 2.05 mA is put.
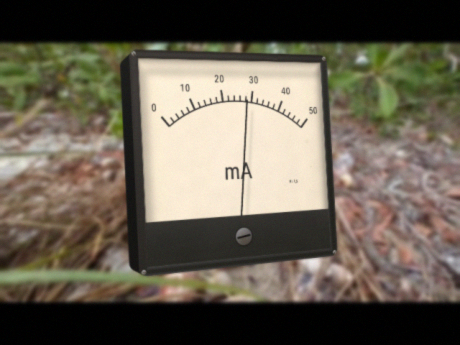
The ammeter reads 28 mA
